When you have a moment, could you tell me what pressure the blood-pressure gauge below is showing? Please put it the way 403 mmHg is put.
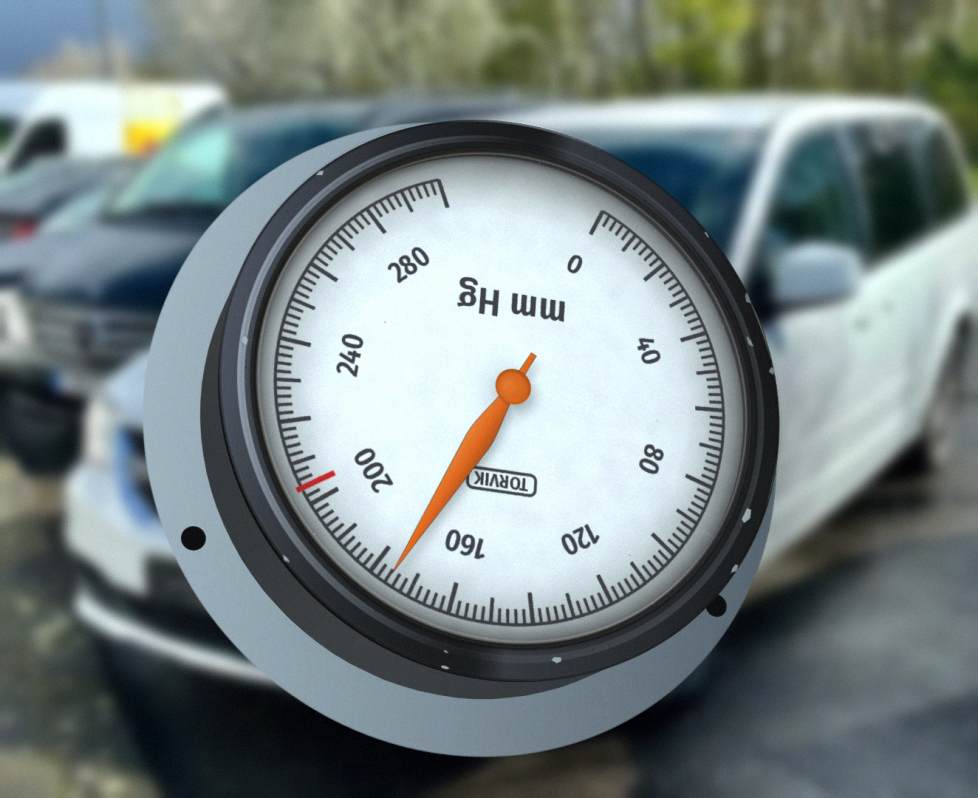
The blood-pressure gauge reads 176 mmHg
